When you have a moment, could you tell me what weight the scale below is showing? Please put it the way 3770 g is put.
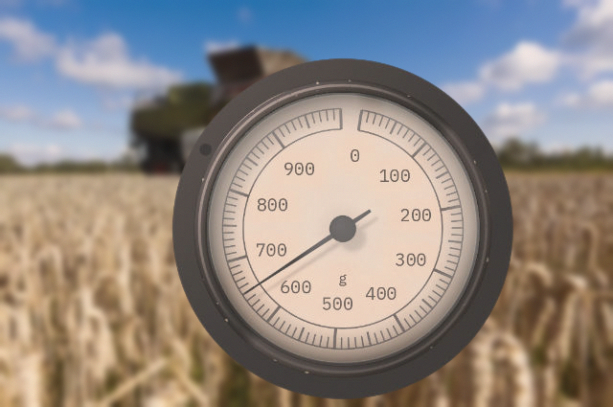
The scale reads 650 g
